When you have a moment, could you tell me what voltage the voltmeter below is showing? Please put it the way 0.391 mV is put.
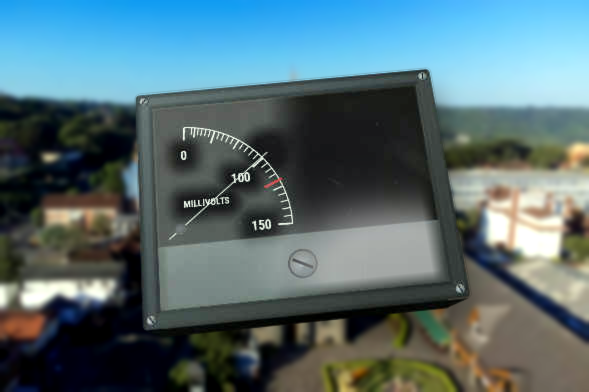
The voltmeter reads 100 mV
